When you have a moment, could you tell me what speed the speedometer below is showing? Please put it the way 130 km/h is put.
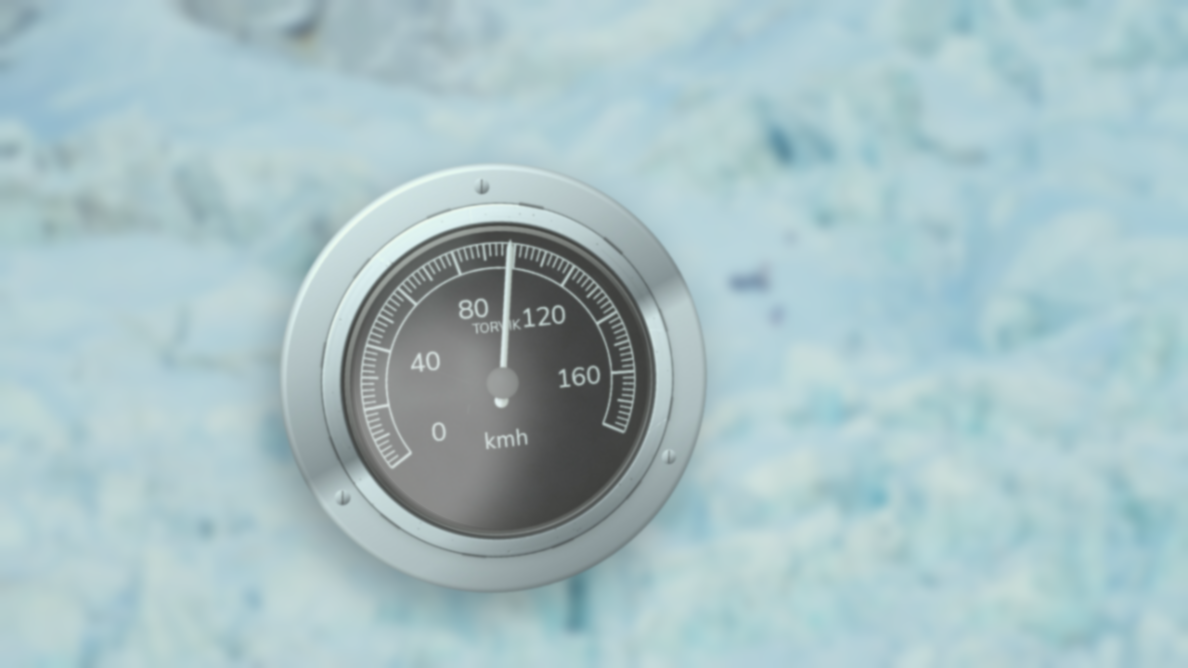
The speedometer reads 98 km/h
